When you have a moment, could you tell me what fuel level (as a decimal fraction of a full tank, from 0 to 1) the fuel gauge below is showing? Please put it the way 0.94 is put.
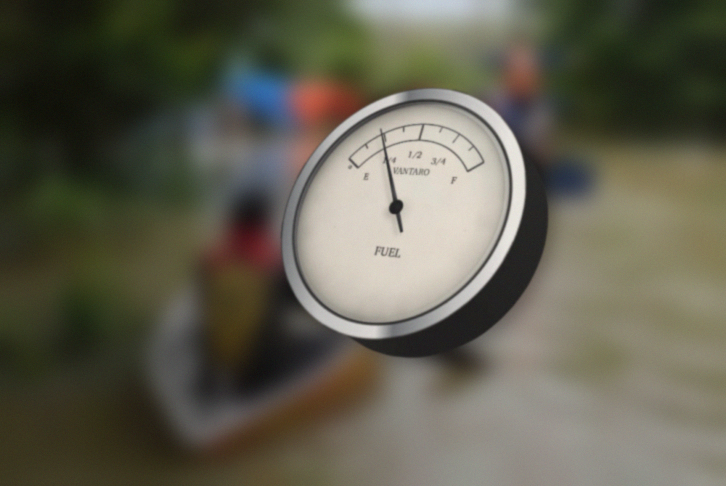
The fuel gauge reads 0.25
